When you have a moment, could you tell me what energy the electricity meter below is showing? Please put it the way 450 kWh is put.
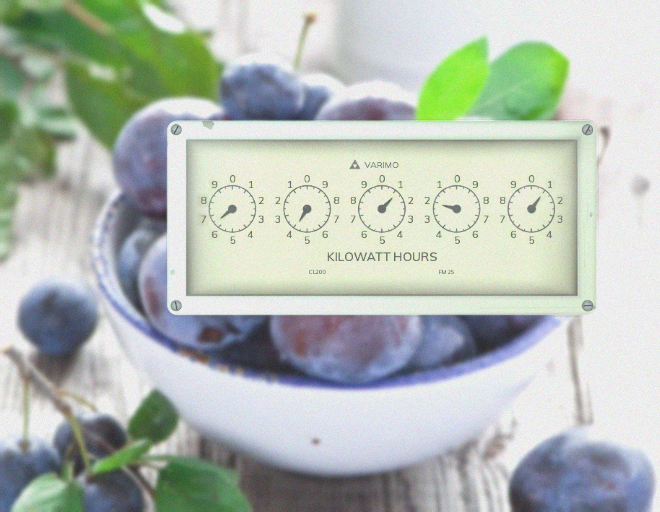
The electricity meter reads 64121 kWh
